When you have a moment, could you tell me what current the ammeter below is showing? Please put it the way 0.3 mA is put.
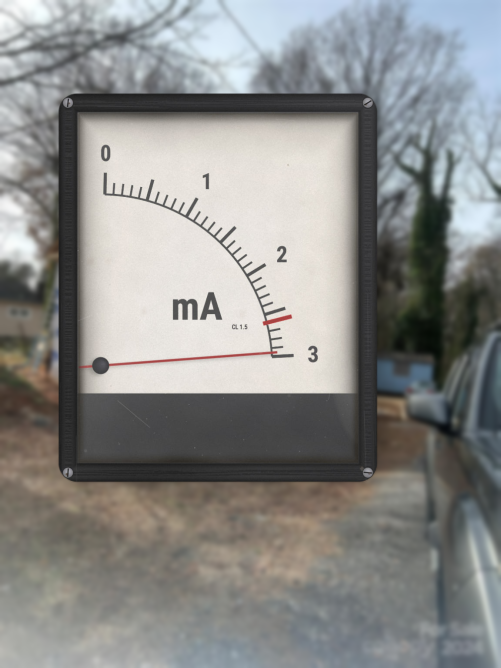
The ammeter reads 2.95 mA
